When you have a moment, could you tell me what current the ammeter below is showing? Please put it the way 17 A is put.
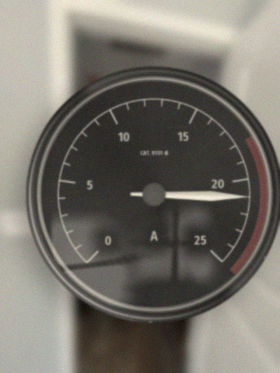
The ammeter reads 21 A
